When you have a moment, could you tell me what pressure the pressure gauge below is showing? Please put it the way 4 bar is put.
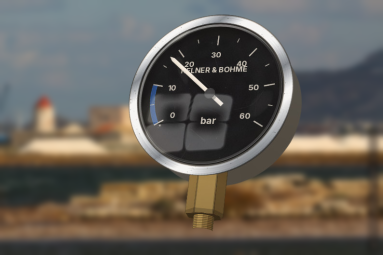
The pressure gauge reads 17.5 bar
